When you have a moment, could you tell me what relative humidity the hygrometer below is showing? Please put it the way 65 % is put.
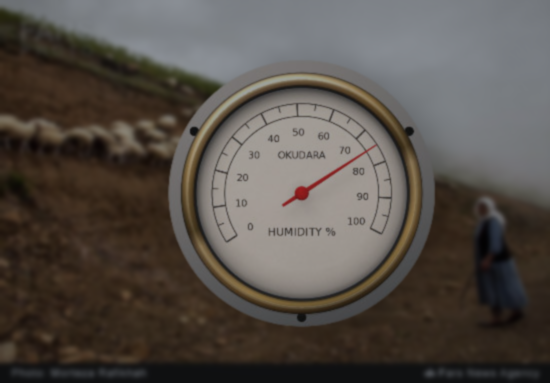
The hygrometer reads 75 %
